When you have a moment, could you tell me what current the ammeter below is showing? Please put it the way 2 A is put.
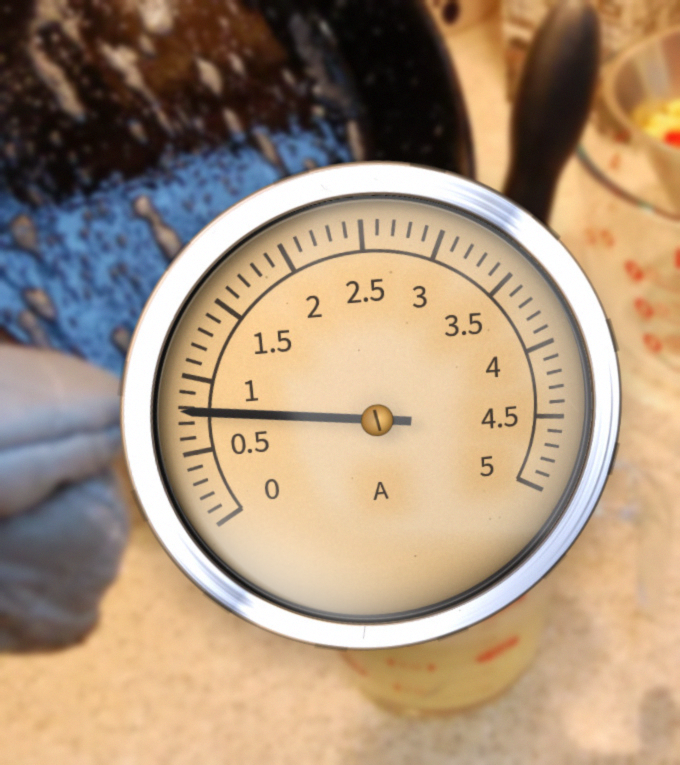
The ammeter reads 0.8 A
